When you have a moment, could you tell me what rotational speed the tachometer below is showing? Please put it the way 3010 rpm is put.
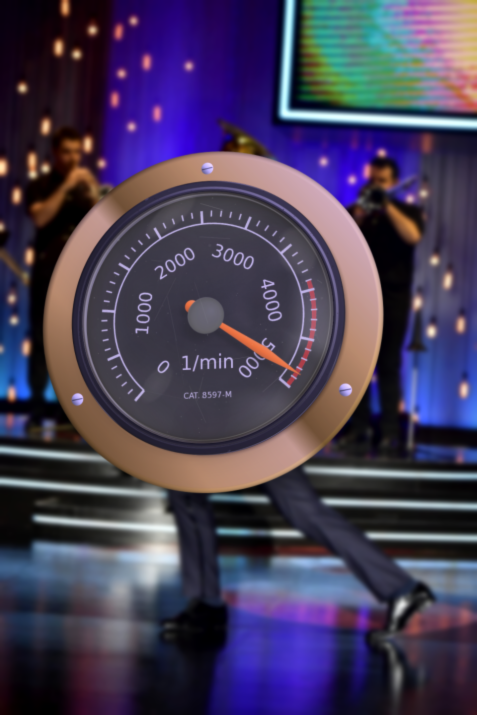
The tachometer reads 4850 rpm
